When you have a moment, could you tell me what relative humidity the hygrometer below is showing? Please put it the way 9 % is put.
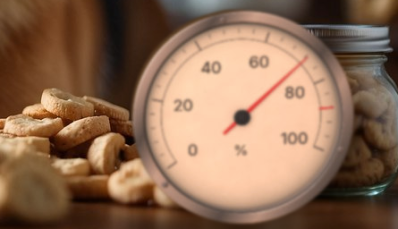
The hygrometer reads 72 %
